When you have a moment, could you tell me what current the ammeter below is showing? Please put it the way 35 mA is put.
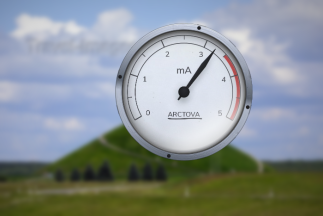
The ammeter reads 3.25 mA
